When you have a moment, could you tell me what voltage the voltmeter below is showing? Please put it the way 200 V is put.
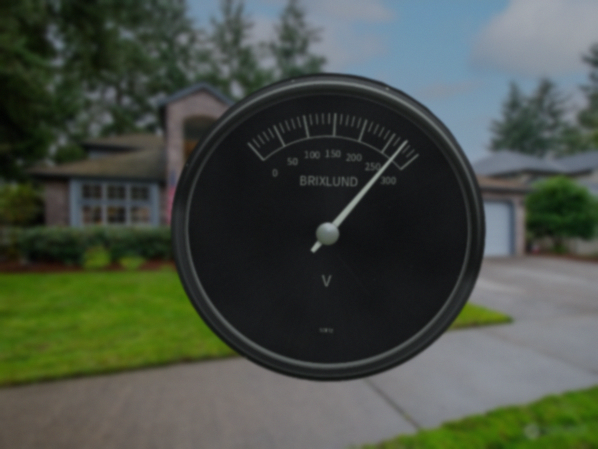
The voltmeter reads 270 V
